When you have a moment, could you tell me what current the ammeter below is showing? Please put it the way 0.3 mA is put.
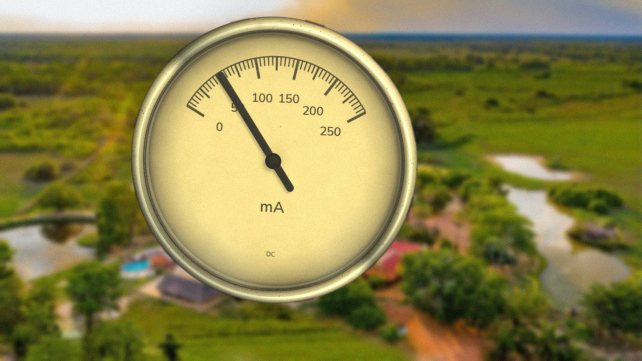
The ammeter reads 55 mA
